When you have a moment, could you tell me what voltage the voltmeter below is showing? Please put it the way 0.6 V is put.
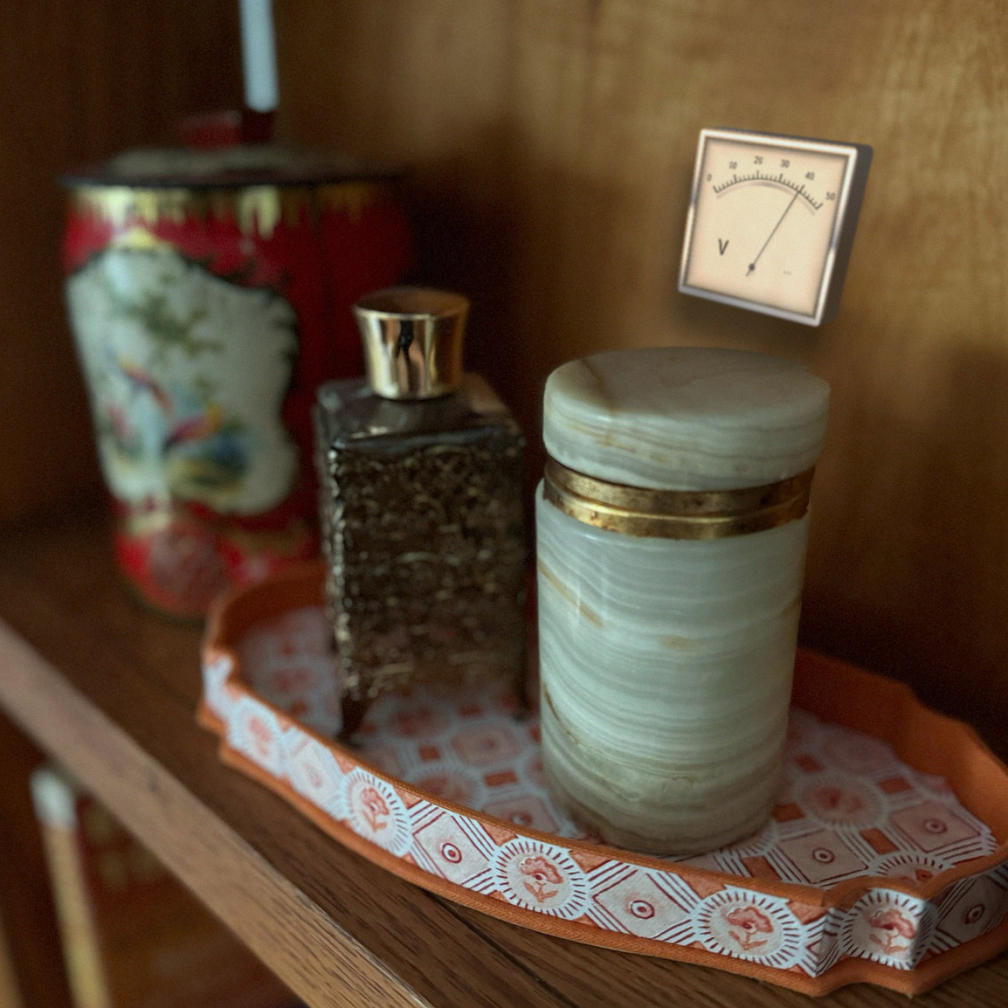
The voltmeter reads 40 V
